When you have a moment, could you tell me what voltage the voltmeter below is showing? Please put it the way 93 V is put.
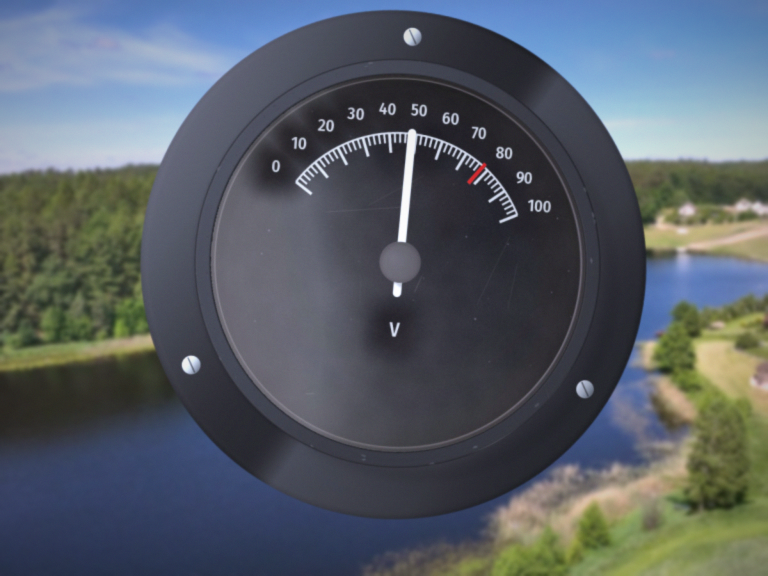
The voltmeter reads 48 V
